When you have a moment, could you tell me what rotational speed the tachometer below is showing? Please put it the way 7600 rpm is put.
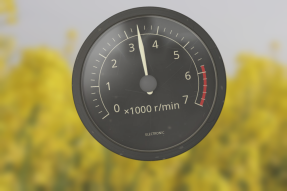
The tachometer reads 3400 rpm
